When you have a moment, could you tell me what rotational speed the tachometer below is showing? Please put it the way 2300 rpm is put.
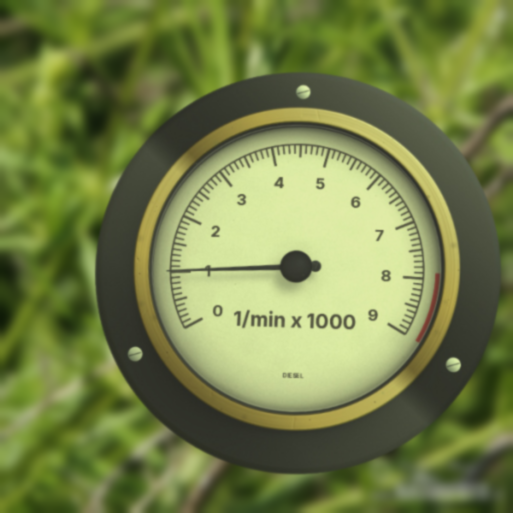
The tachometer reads 1000 rpm
